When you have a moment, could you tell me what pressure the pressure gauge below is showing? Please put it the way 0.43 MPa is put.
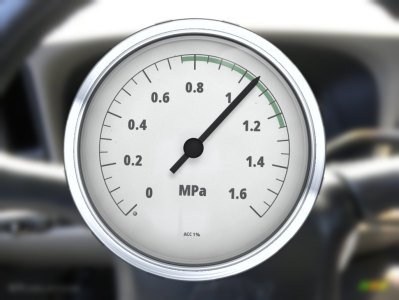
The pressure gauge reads 1.05 MPa
